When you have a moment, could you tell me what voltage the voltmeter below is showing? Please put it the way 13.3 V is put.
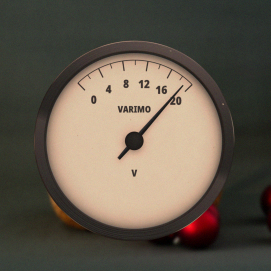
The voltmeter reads 19 V
